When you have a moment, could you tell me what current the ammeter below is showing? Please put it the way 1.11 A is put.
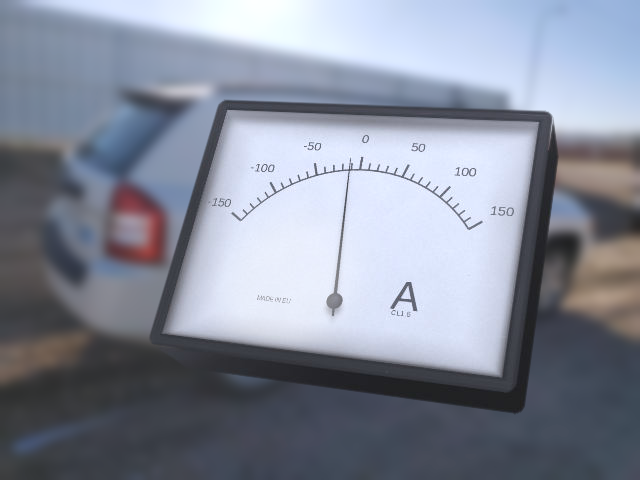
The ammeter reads -10 A
